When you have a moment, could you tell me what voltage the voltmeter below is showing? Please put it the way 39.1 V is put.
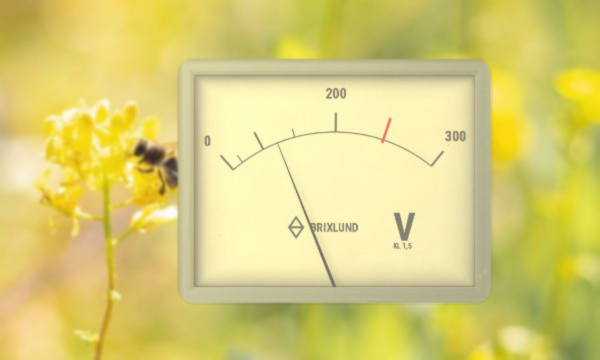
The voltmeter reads 125 V
